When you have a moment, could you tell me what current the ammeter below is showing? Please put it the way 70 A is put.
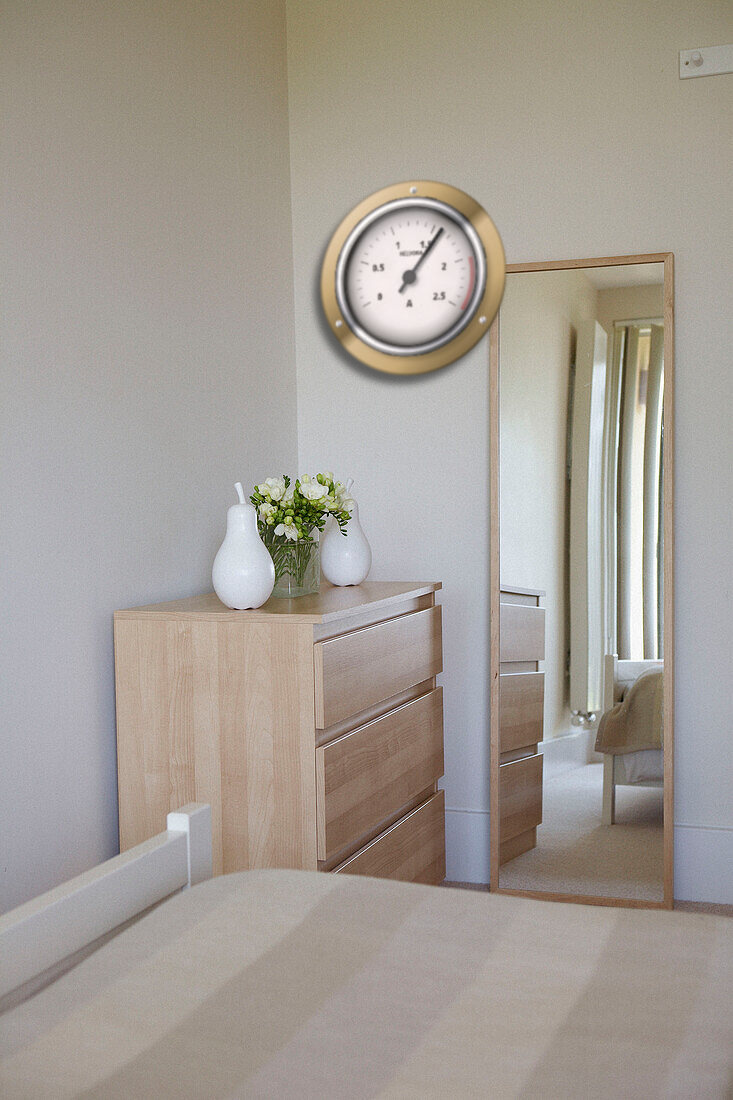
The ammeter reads 1.6 A
